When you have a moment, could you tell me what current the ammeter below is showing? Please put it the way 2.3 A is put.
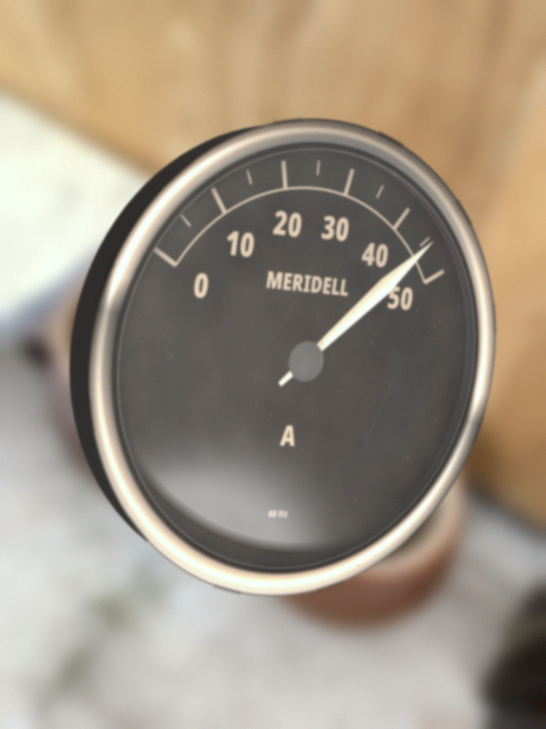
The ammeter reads 45 A
